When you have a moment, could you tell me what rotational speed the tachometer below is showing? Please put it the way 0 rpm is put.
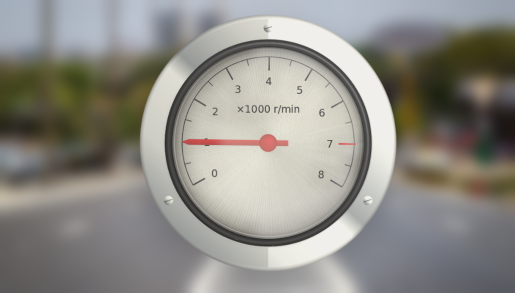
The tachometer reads 1000 rpm
